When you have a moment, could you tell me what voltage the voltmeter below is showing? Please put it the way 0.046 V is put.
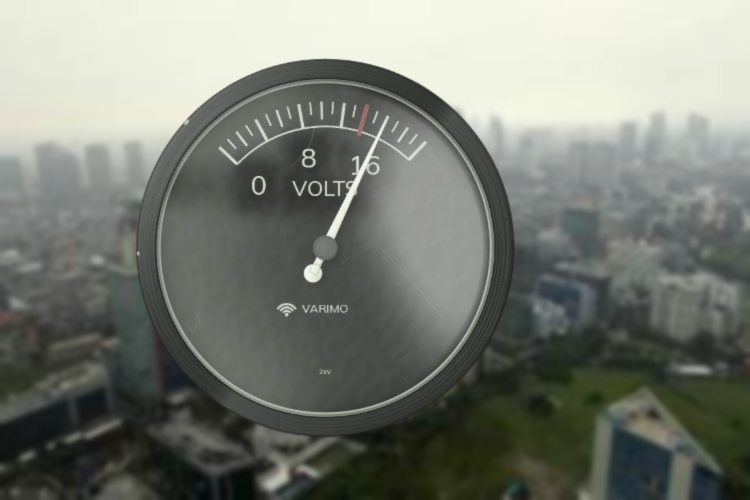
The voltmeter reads 16 V
